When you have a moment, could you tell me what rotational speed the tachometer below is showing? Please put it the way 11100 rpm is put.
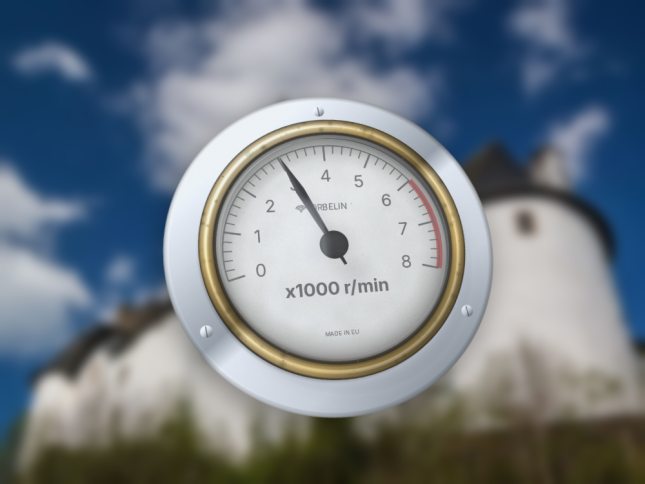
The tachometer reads 3000 rpm
